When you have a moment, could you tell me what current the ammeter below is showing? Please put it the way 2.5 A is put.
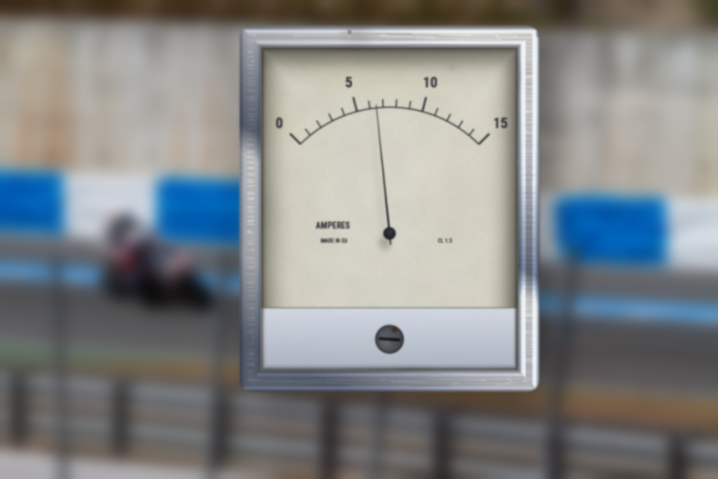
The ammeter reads 6.5 A
